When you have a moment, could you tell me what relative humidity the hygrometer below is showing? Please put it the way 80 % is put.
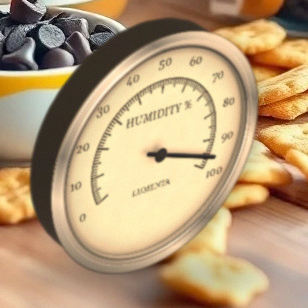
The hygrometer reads 95 %
